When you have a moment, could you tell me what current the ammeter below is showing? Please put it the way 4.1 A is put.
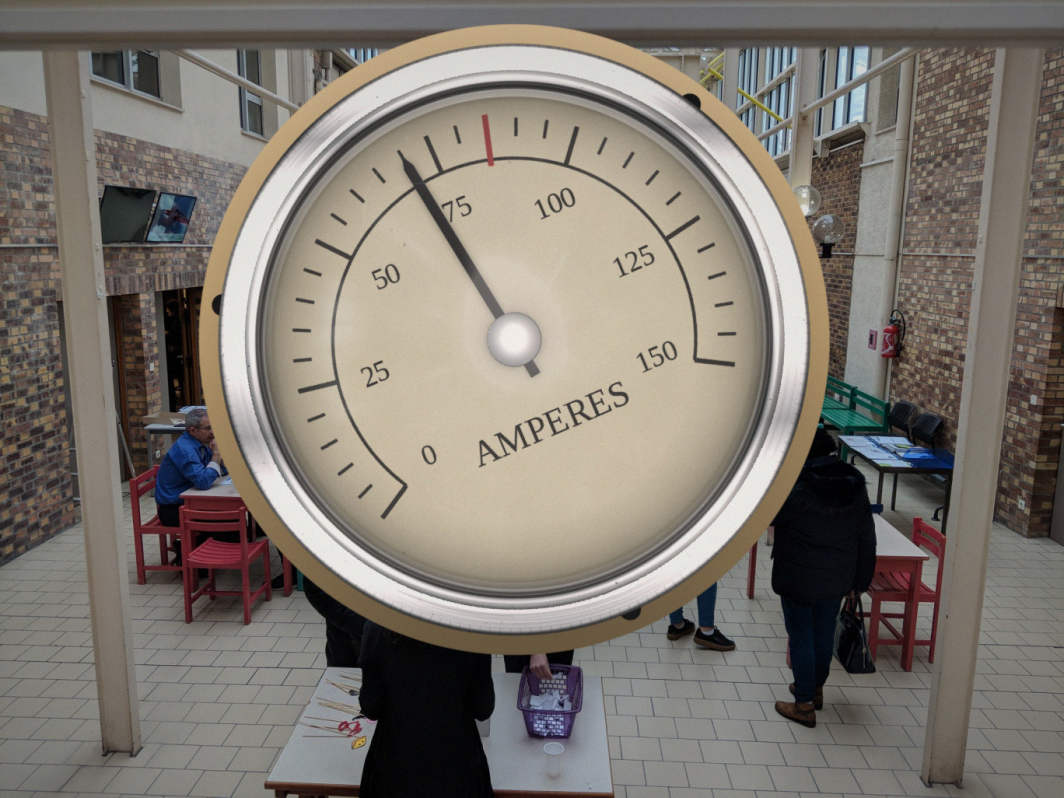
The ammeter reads 70 A
